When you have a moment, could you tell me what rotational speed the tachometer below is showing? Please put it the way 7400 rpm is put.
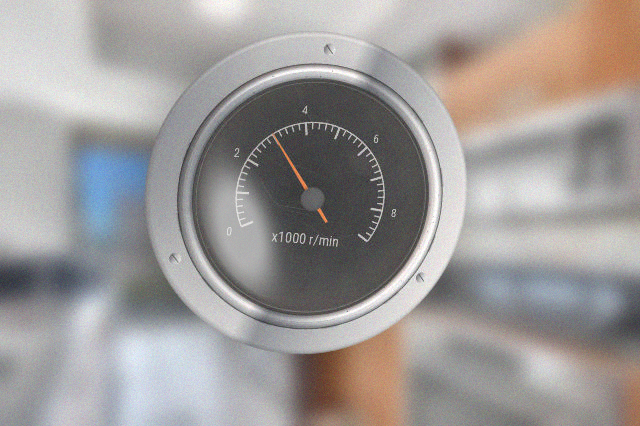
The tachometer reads 3000 rpm
